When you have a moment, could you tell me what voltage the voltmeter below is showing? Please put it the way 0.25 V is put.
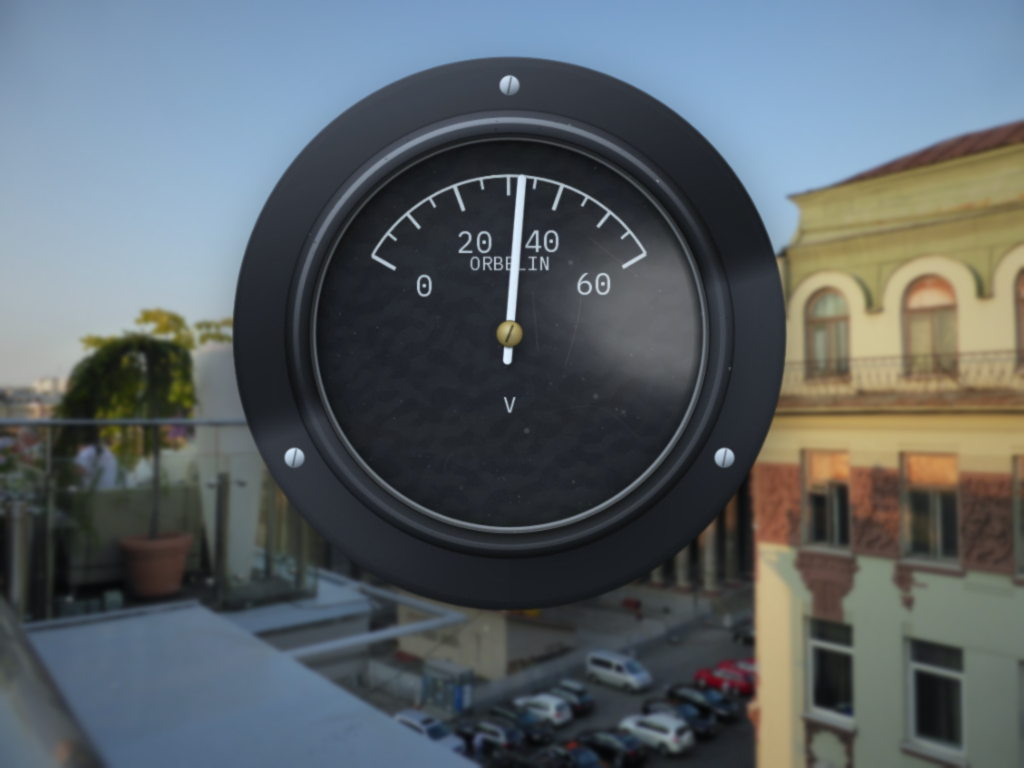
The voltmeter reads 32.5 V
